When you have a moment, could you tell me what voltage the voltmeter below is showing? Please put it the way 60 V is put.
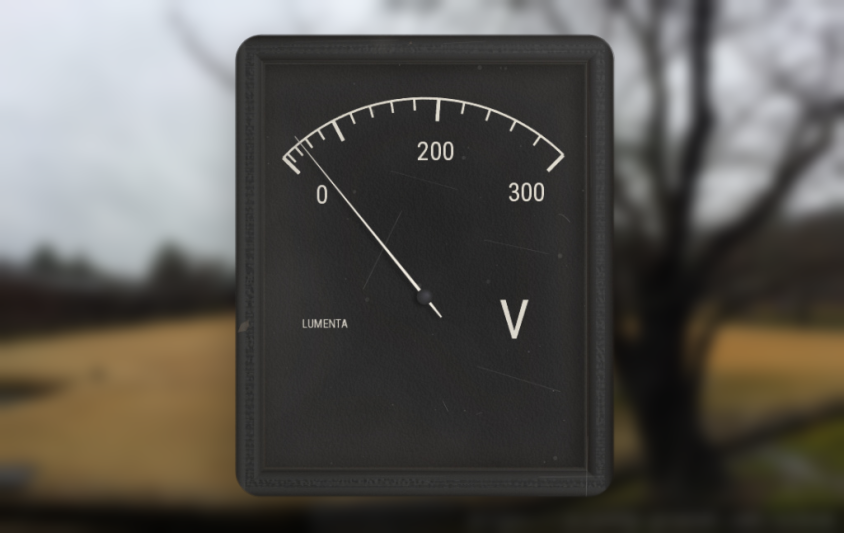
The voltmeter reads 50 V
